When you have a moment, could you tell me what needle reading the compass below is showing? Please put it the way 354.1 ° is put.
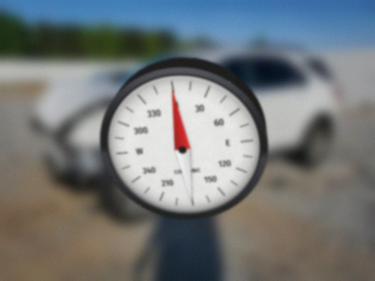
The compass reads 0 °
